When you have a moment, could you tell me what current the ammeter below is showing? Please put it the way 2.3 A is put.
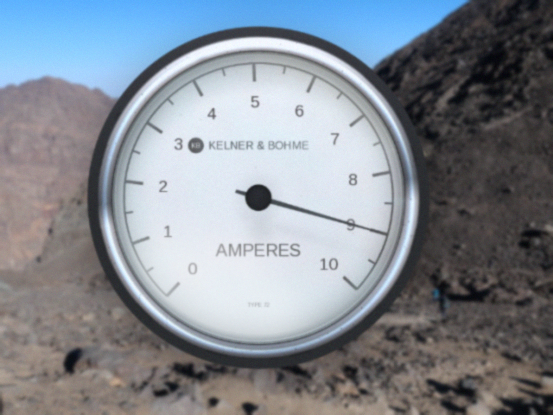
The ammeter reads 9 A
